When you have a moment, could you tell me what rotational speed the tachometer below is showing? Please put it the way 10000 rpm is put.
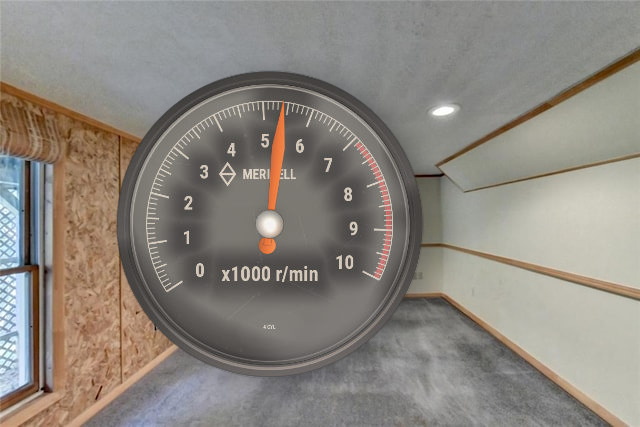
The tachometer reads 5400 rpm
